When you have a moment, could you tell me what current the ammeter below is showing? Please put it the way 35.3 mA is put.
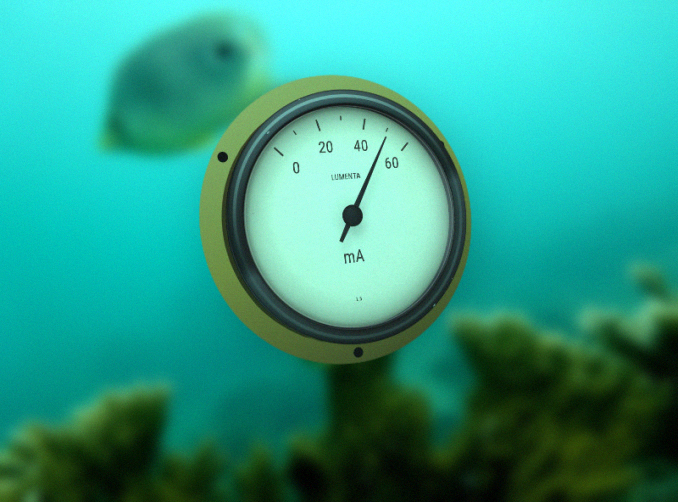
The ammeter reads 50 mA
